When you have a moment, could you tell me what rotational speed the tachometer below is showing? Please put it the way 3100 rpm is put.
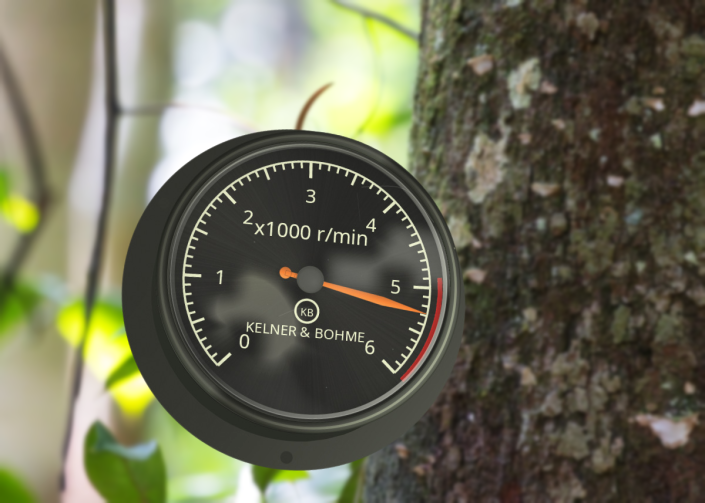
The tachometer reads 5300 rpm
